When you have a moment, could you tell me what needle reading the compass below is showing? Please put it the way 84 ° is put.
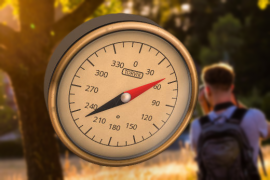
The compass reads 50 °
